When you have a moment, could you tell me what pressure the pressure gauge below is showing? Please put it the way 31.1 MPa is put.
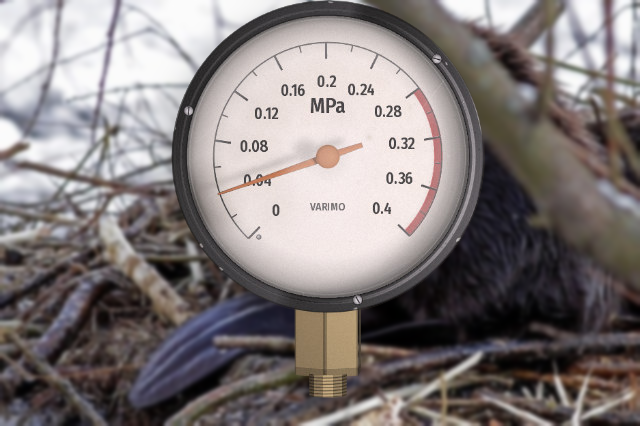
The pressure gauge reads 0.04 MPa
